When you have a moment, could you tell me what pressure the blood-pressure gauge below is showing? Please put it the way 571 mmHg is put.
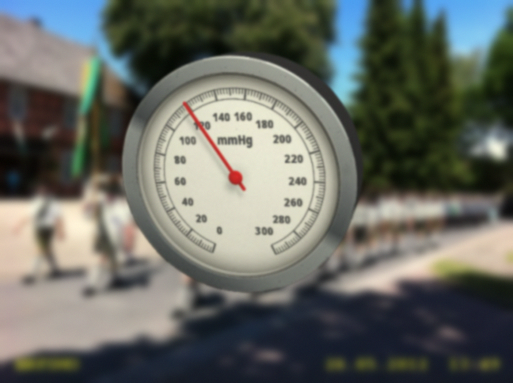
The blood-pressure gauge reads 120 mmHg
